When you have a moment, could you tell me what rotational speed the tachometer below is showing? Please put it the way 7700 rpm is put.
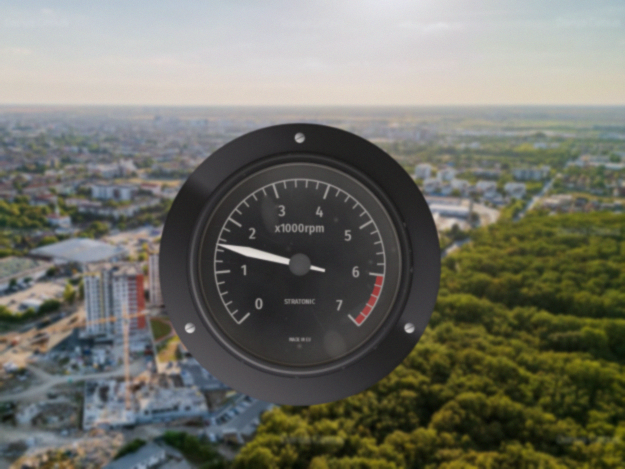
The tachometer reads 1500 rpm
